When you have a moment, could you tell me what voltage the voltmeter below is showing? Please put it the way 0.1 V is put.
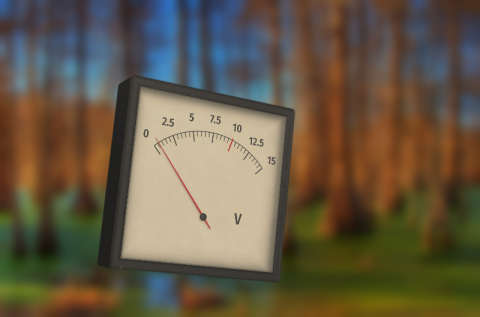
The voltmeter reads 0.5 V
